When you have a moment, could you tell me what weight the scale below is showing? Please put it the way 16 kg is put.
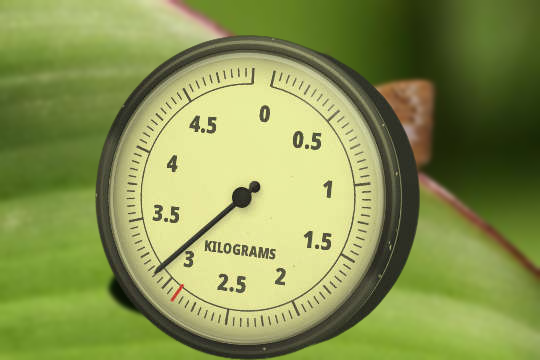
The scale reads 3.1 kg
